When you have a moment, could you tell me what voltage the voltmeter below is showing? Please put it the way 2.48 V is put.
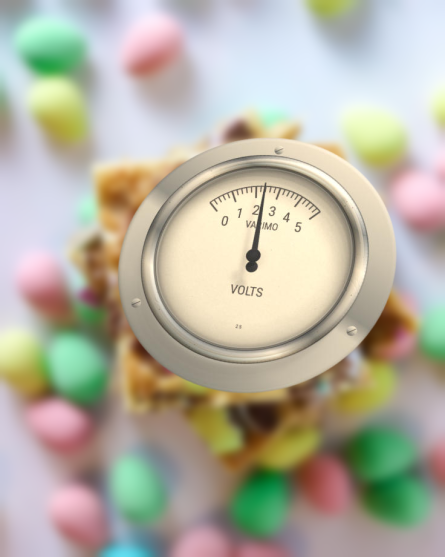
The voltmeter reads 2.4 V
